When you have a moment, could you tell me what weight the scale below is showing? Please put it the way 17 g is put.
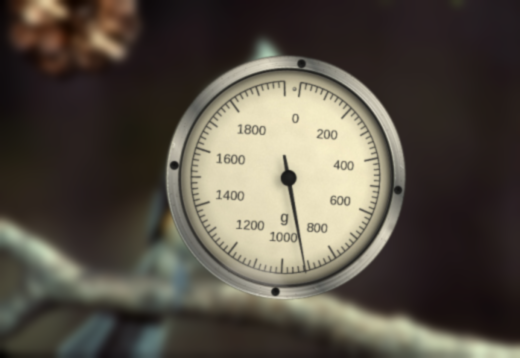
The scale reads 920 g
